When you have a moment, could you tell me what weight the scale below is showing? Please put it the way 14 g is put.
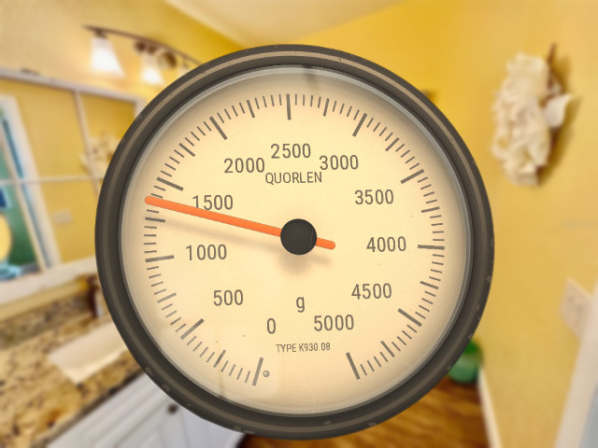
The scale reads 1350 g
